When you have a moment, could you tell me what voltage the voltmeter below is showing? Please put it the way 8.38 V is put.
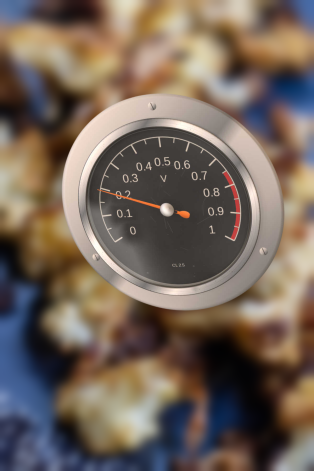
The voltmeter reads 0.2 V
